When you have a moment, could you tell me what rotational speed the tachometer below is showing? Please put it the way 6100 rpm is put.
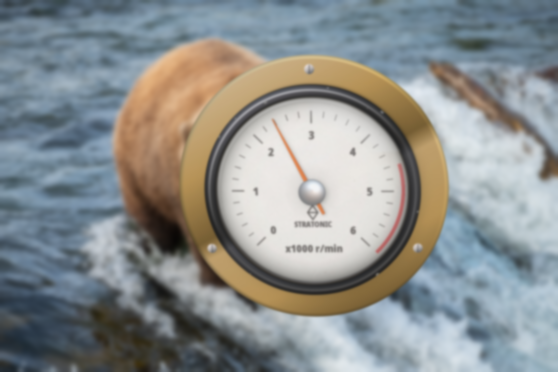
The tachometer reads 2400 rpm
